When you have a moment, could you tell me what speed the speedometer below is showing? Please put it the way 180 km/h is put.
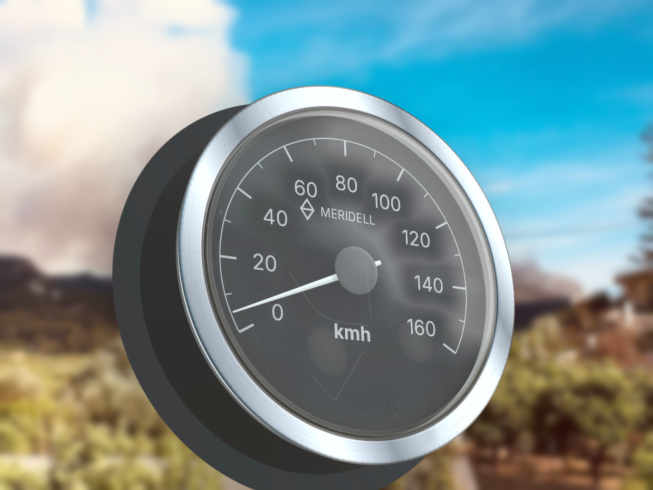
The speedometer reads 5 km/h
